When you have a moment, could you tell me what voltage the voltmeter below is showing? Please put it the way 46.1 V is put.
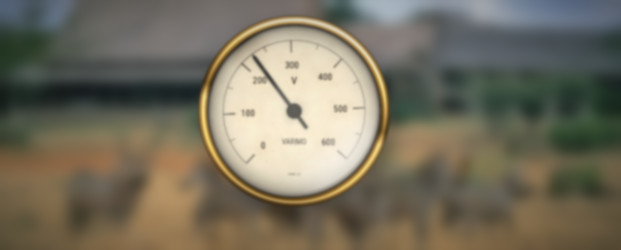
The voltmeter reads 225 V
